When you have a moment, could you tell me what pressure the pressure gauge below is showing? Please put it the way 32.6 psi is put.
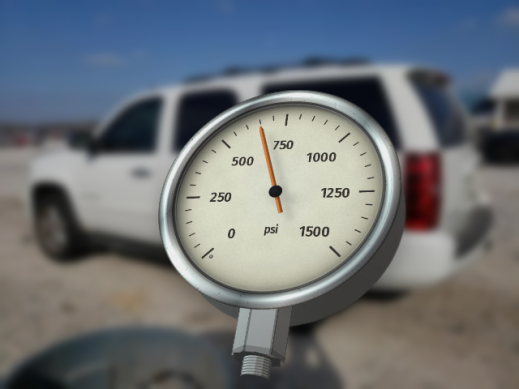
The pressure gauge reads 650 psi
